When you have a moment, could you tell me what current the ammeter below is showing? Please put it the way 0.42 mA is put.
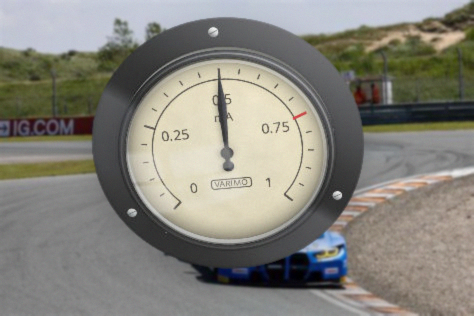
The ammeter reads 0.5 mA
